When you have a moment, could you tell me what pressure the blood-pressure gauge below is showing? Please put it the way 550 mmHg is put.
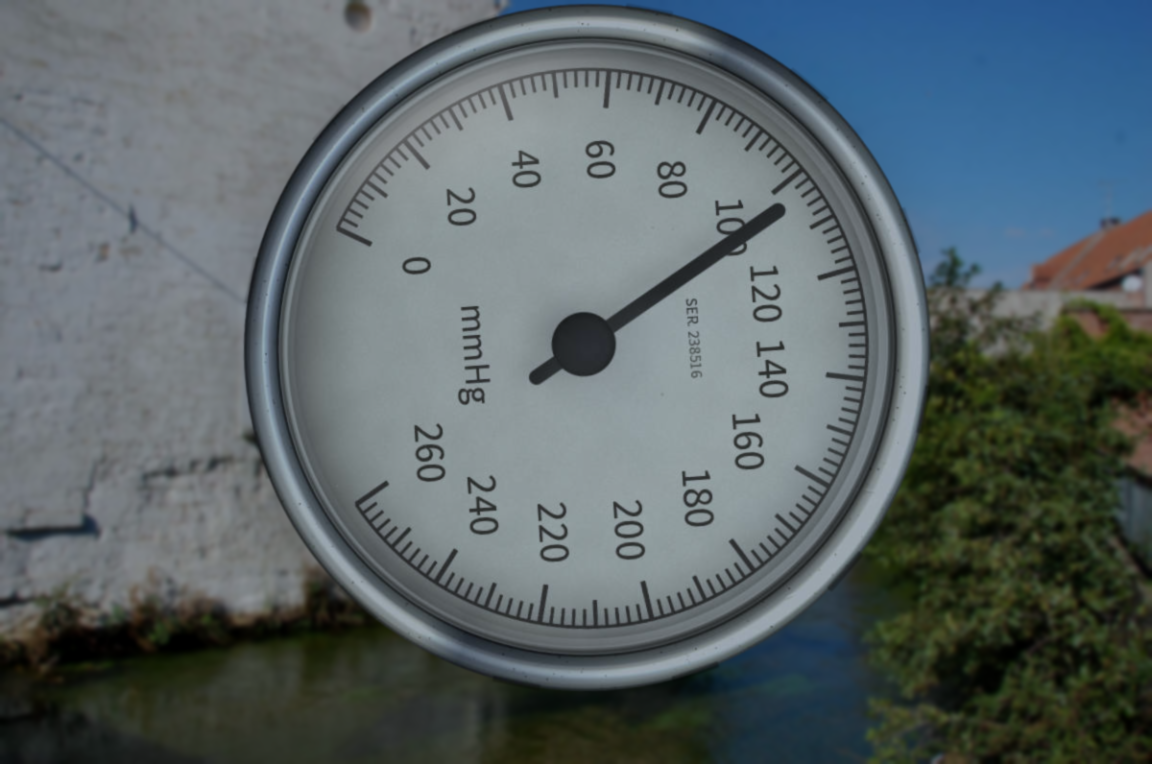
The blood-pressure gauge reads 104 mmHg
